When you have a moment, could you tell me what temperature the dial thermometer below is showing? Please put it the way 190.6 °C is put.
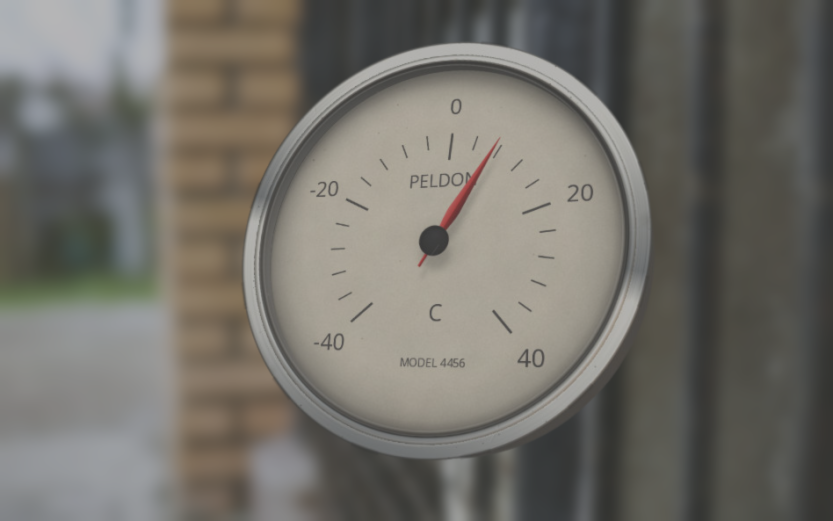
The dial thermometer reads 8 °C
